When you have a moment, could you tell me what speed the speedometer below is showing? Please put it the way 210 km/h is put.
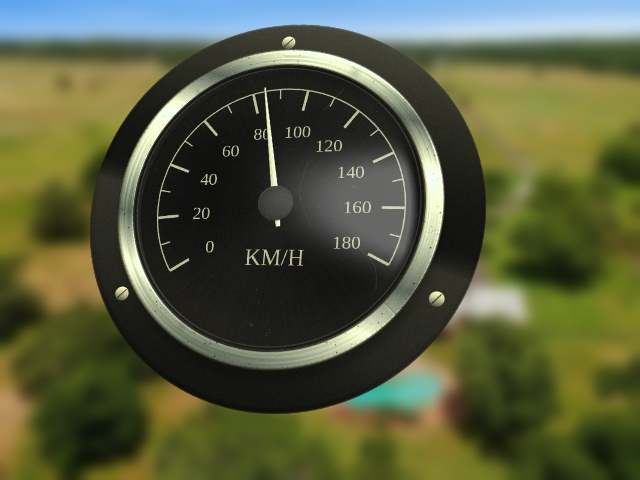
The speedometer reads 85 km/h
